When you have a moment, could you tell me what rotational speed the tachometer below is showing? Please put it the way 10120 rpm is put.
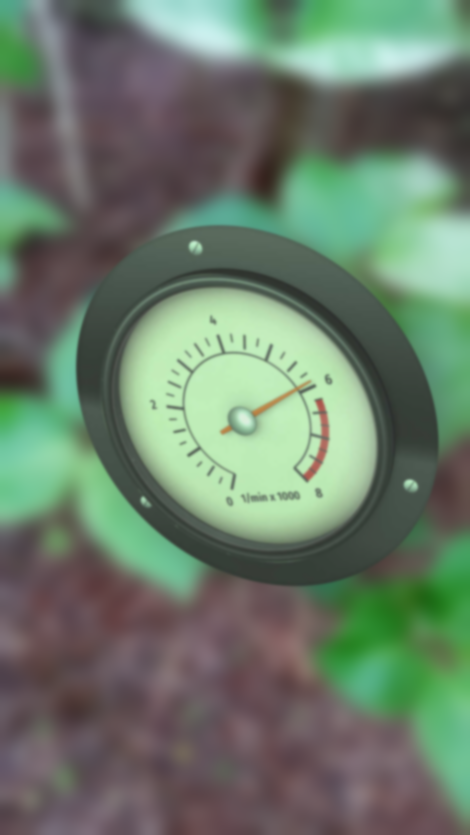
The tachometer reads 5875 rpm
